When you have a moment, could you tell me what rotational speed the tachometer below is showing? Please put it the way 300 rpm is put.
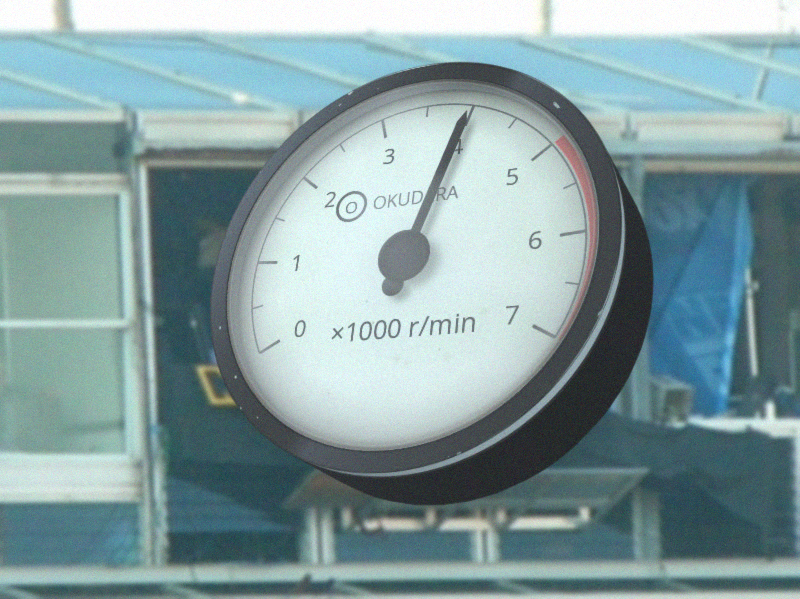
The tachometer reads 4000 rpm
